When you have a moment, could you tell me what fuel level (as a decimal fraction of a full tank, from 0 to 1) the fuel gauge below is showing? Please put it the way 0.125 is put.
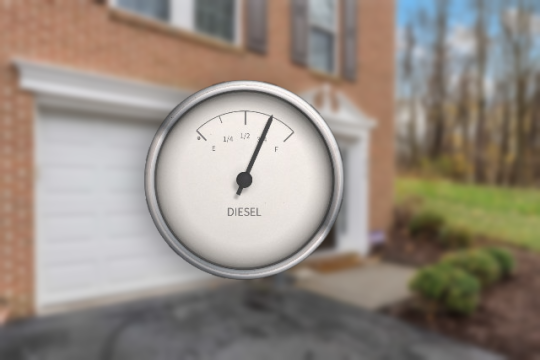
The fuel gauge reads 0.75
